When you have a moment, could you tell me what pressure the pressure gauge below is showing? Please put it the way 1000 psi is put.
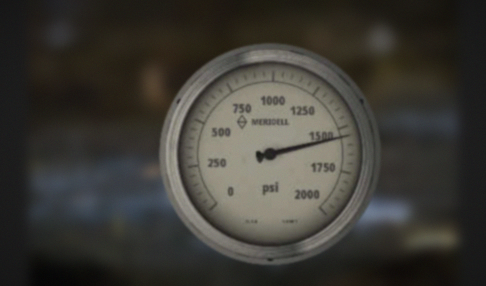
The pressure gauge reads 1550 psi
